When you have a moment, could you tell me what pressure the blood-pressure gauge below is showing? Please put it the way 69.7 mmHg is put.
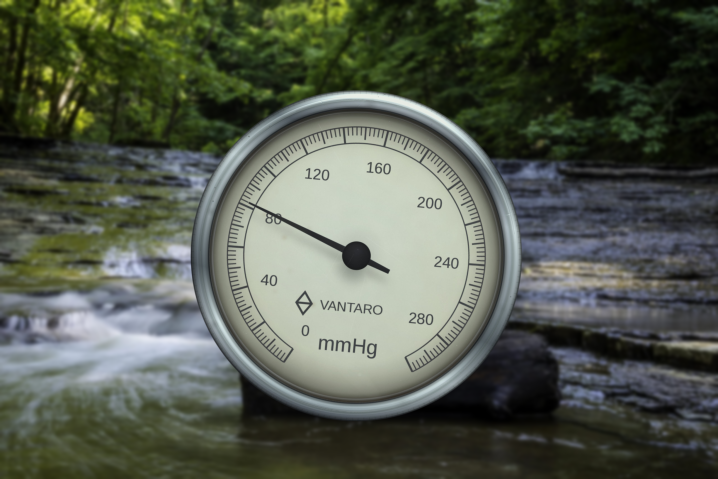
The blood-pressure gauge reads 82 mmHg
